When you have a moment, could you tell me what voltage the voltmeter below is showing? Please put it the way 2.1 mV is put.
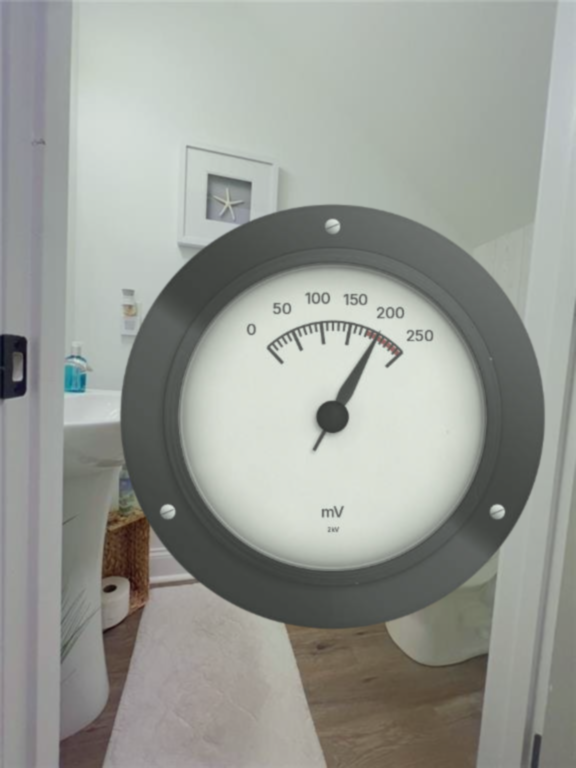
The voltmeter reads 200 mV
